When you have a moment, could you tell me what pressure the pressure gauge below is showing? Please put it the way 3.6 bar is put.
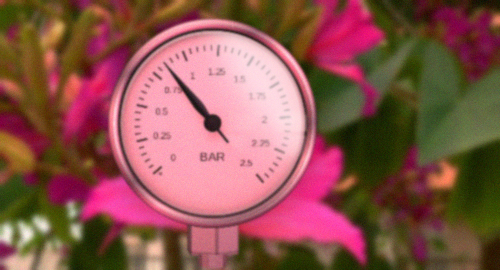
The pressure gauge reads 0.85 bar
